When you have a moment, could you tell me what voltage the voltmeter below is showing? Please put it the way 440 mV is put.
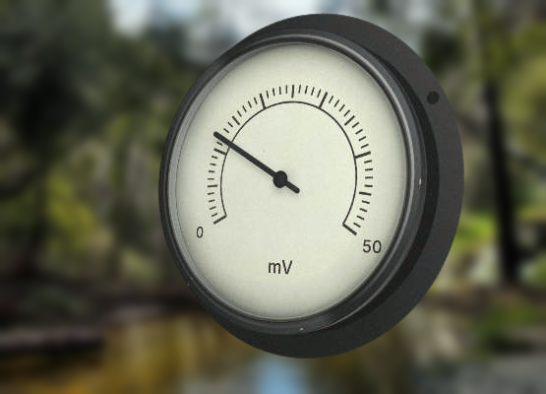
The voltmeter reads 12 mV
